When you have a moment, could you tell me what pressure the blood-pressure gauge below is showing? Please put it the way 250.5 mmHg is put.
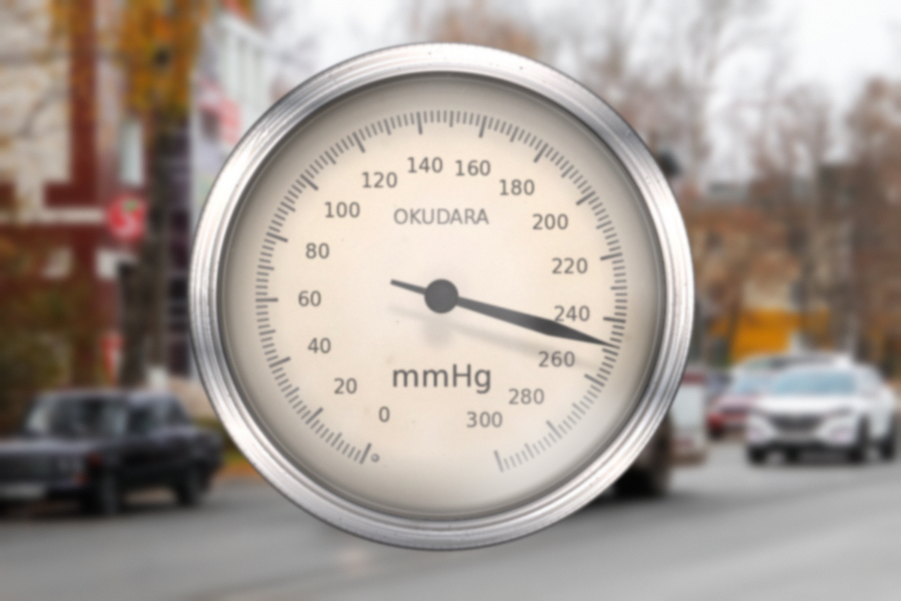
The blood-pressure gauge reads 248 mmHg
